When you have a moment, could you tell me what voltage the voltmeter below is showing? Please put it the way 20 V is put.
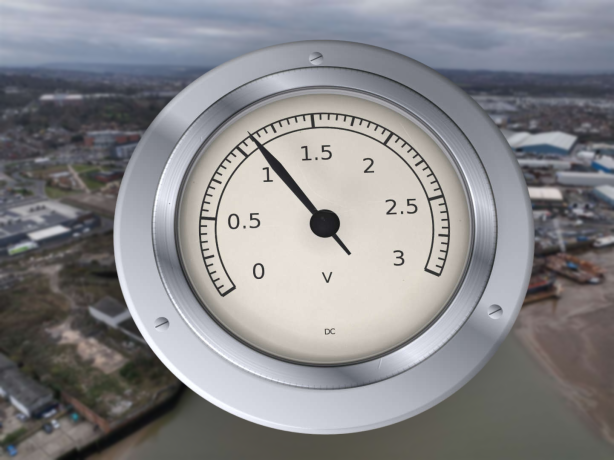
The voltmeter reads 1.1 V
